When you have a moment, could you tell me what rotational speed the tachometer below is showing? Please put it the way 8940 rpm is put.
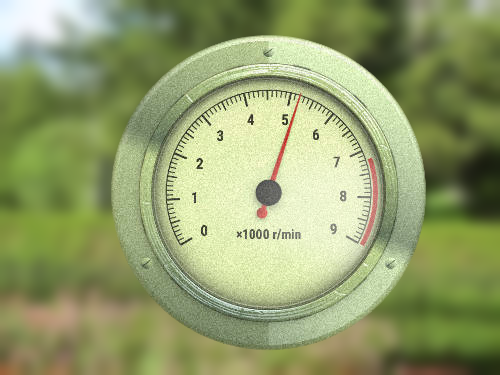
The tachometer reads 5200 rpm
